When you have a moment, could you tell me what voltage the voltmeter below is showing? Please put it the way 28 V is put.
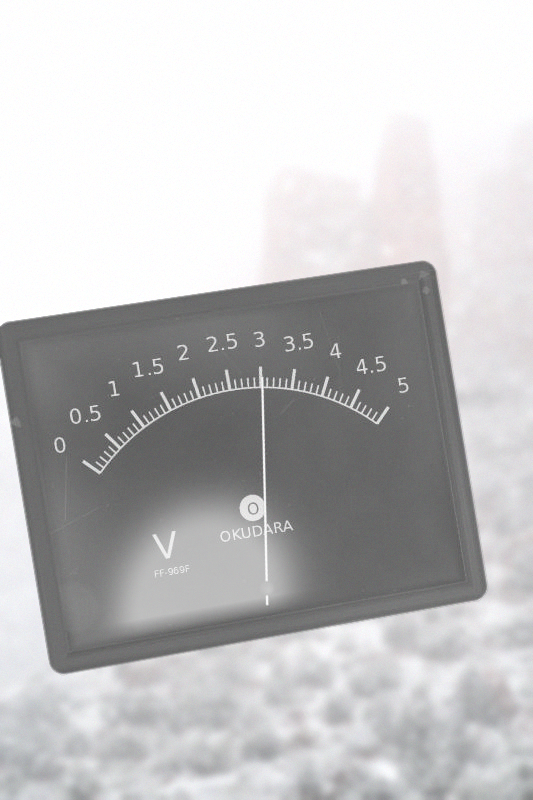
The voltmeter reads 3 V
